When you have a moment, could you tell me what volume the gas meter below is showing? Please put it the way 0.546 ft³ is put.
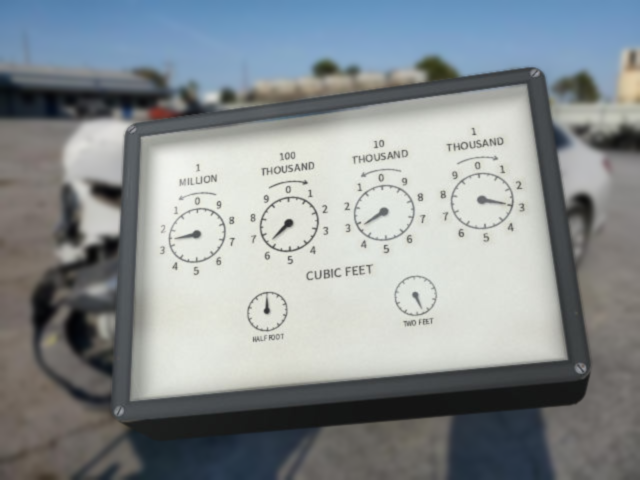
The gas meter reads 263300 ft³
